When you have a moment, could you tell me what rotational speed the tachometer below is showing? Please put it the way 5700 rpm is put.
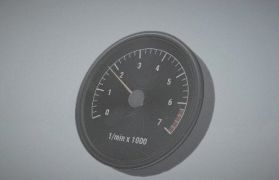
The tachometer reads 1800 rpm
